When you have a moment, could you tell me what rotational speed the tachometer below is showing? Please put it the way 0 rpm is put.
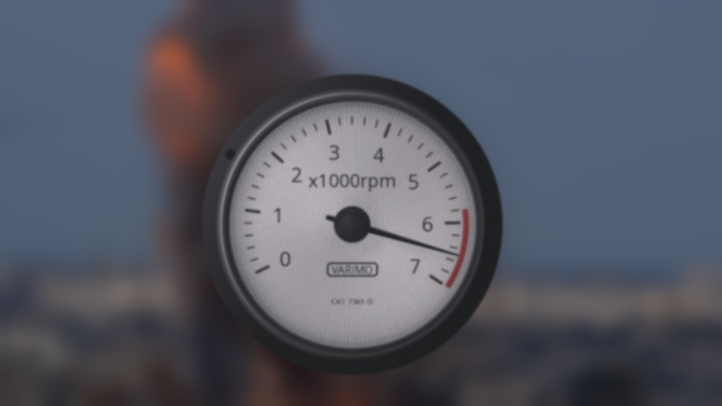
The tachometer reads 6500 rpm
